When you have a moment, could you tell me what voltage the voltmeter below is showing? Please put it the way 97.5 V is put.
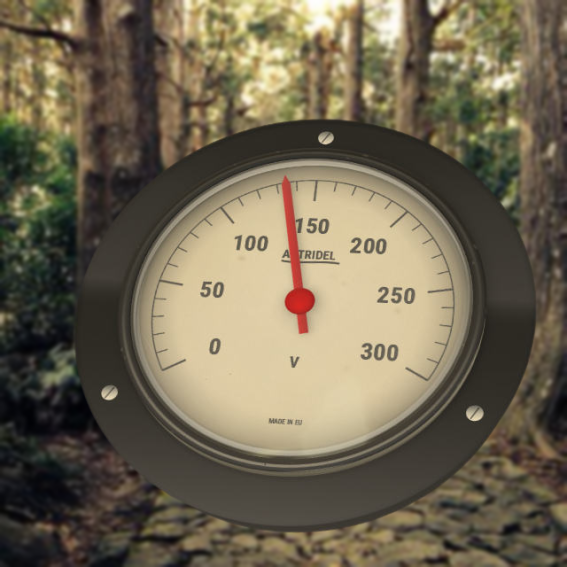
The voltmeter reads 135 V
